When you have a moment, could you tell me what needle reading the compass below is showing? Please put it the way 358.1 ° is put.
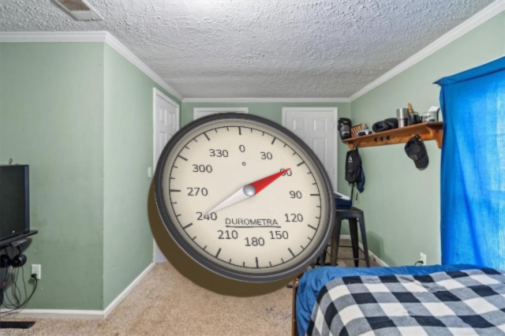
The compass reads 60 °
